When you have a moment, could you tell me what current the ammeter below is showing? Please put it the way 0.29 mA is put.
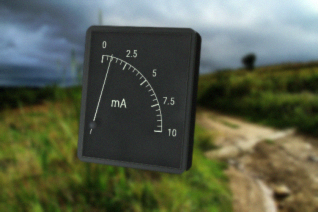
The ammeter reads 1 mA
